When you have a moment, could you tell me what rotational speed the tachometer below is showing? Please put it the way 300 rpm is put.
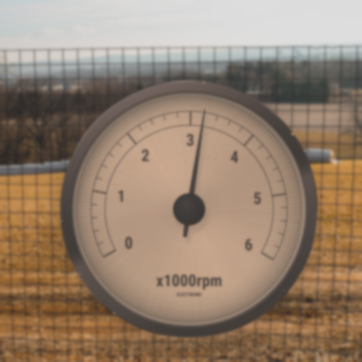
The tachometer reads 3200 rpm
